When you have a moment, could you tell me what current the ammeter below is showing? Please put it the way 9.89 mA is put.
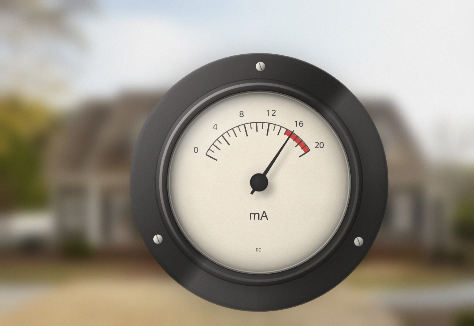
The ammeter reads 16 mA
